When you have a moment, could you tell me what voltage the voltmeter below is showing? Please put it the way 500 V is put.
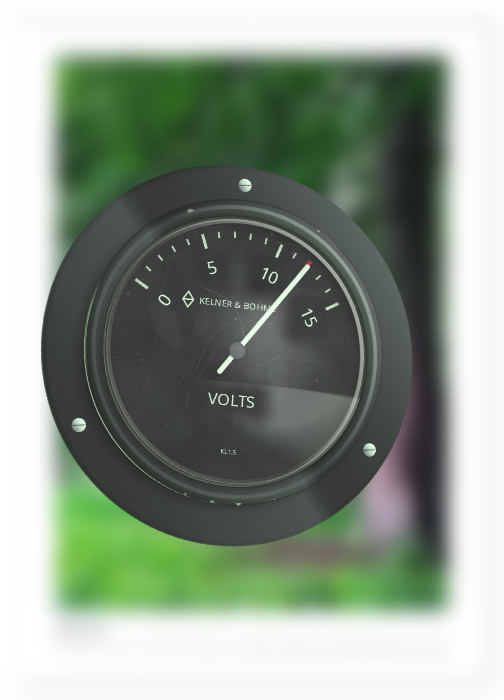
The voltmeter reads 12 V
